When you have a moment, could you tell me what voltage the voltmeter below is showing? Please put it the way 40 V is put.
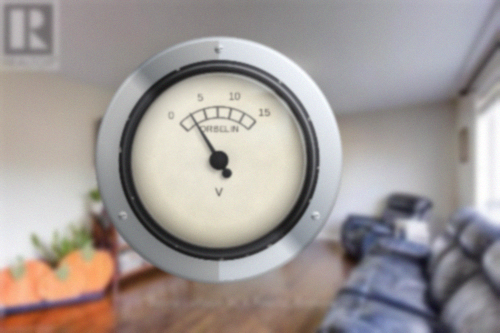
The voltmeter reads 2.5 V
